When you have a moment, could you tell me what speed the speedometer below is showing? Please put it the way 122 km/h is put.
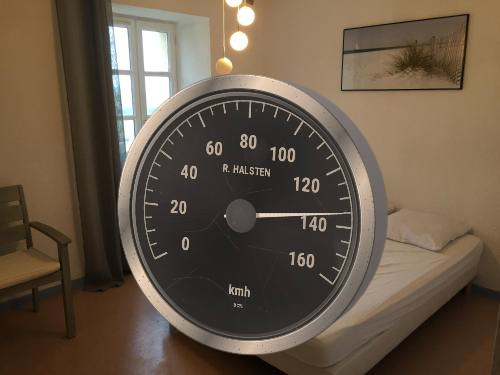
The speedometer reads 135 km/h
